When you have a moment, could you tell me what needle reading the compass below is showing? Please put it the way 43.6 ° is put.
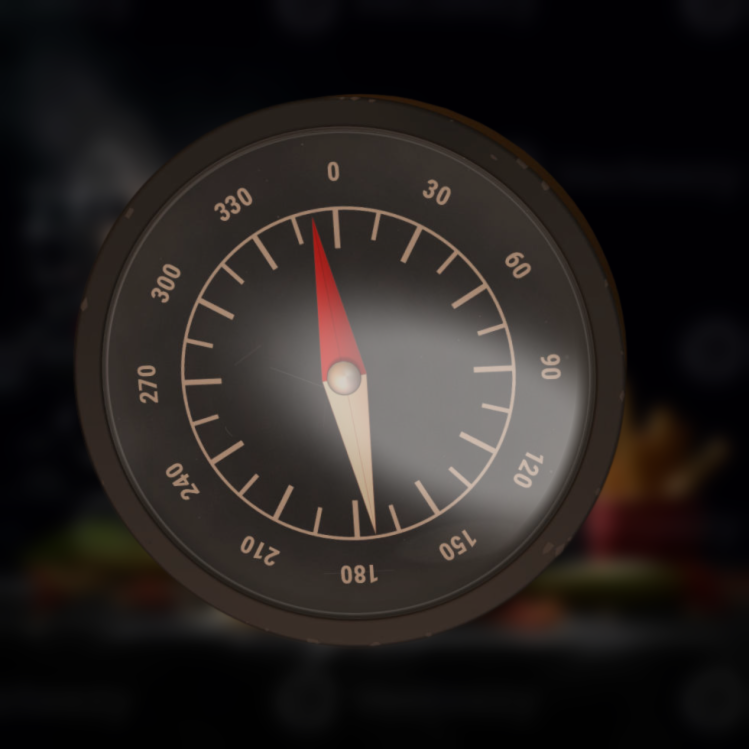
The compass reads 352.5 °
